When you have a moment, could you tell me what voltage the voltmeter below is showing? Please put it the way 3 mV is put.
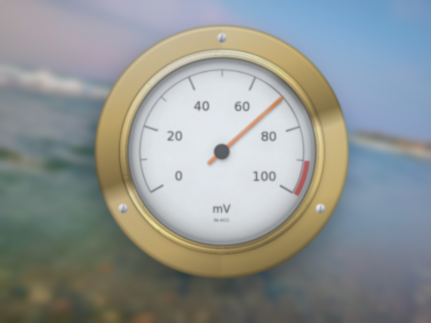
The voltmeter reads 70 mV
